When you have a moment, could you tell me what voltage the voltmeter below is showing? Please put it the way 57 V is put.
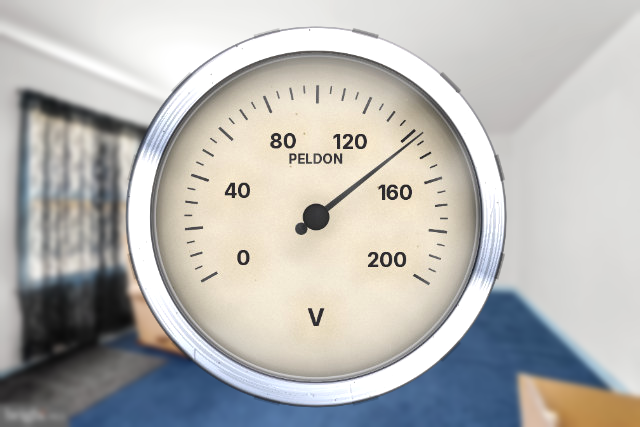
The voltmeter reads 142.5 V
